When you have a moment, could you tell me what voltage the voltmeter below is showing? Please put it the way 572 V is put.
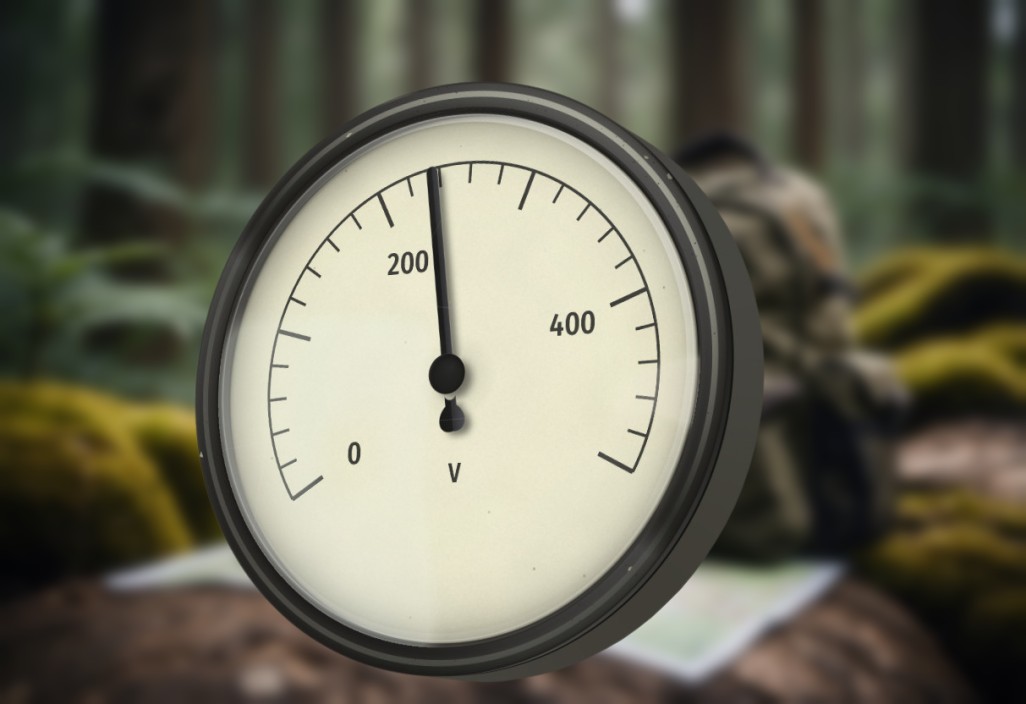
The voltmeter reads 240 V
